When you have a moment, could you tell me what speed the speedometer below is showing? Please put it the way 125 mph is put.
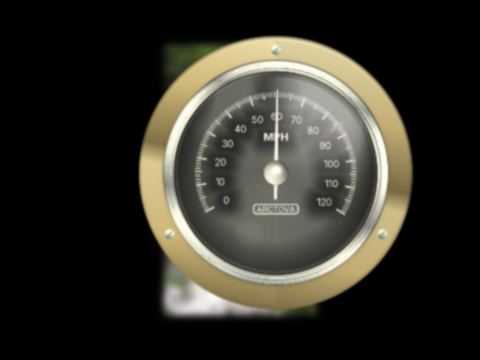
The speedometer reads 60 mph
